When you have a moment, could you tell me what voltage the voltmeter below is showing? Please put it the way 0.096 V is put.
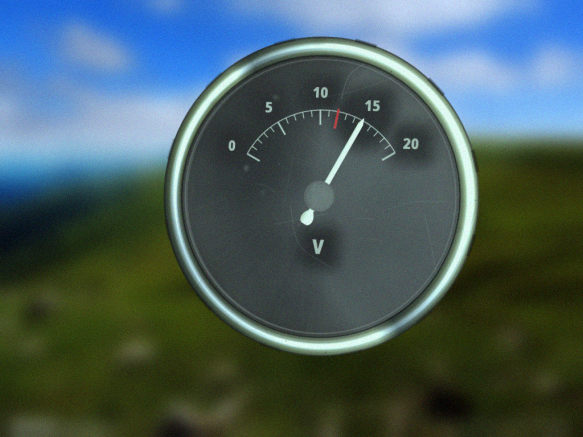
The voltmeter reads 15 V
